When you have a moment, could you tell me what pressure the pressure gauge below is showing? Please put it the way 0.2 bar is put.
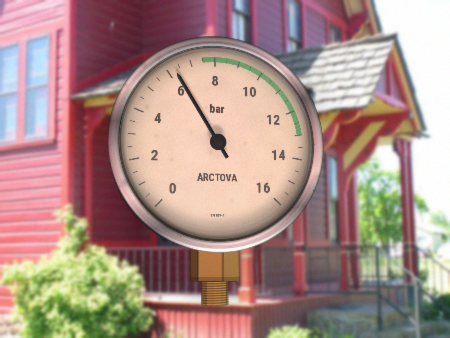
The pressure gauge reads 6.25 bar
